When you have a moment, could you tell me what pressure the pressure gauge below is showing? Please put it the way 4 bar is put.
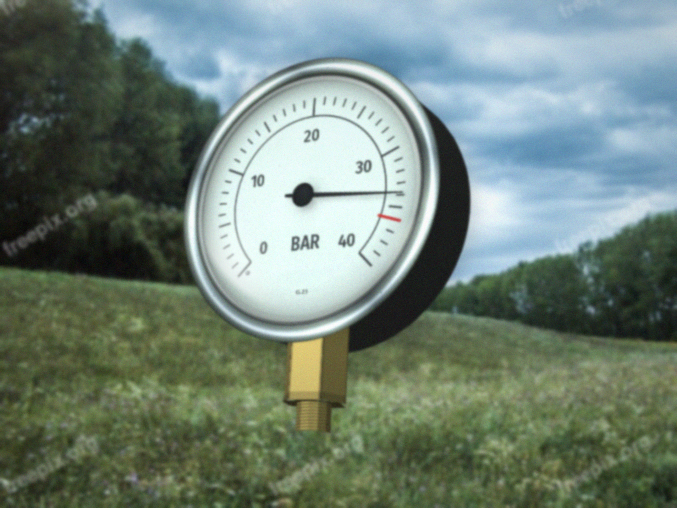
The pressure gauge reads 34 bar
